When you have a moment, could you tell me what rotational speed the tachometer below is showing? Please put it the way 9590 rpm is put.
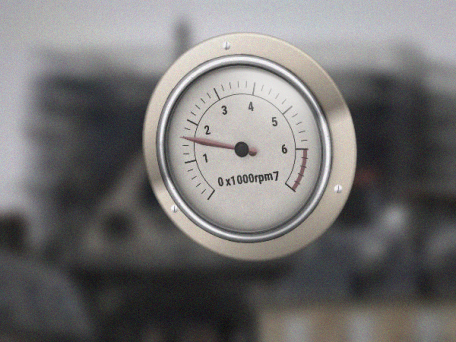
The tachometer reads 1600 rpm
